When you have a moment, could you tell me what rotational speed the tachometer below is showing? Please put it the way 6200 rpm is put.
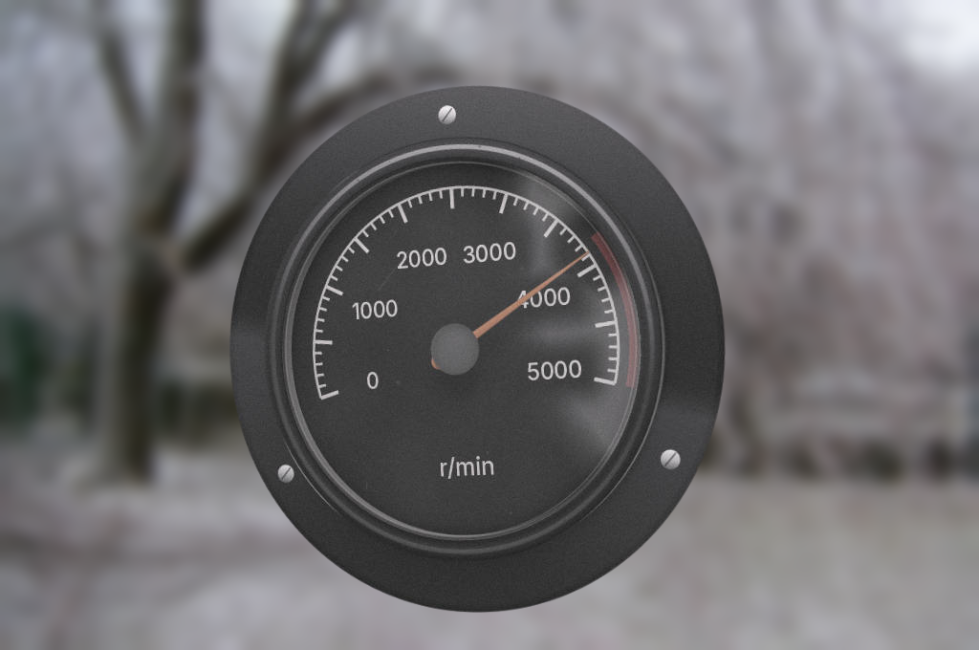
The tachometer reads 3900 rpm
